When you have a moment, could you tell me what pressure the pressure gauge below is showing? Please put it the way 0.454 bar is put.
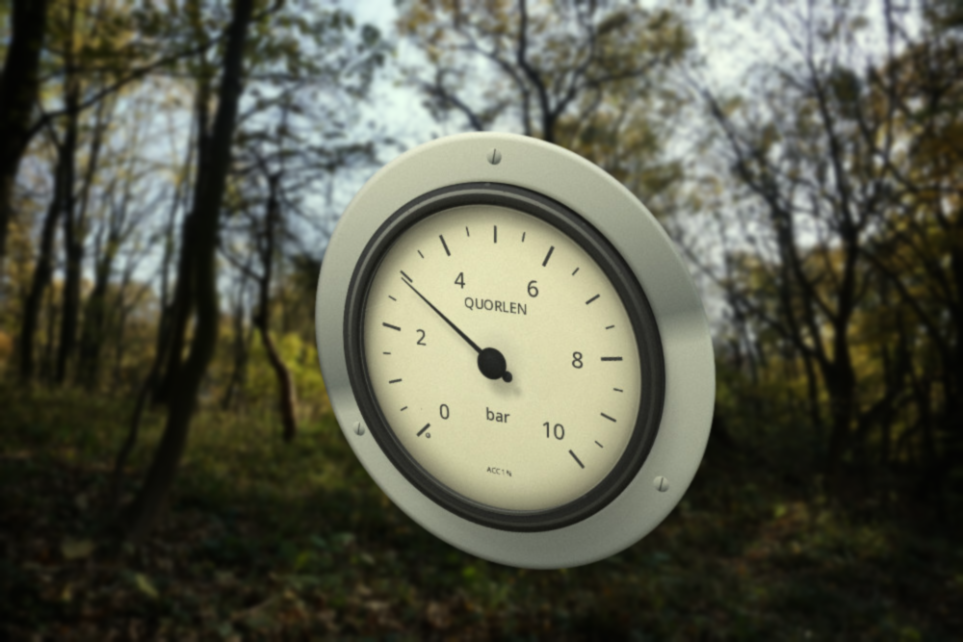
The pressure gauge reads 3 bar
